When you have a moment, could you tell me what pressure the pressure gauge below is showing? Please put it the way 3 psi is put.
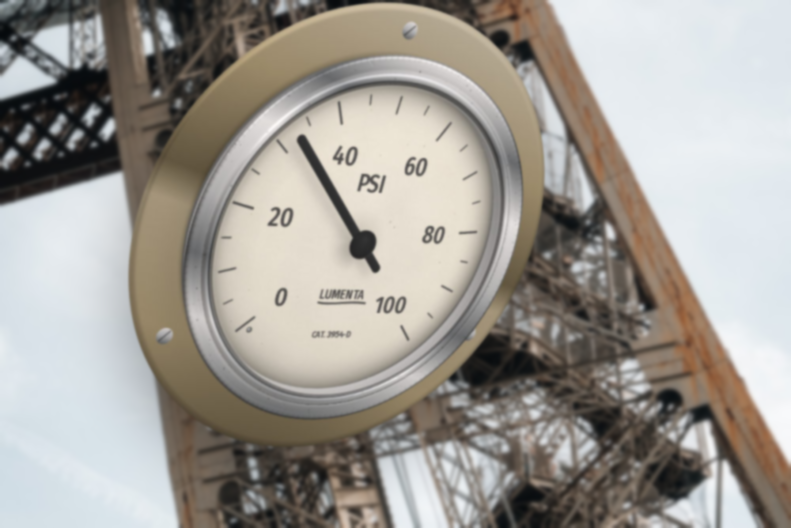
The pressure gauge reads 32.5 psi
